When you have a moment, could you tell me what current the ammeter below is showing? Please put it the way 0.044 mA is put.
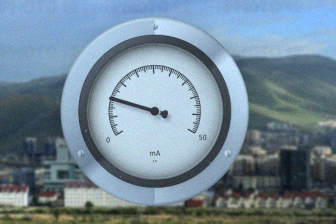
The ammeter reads 10 mA
